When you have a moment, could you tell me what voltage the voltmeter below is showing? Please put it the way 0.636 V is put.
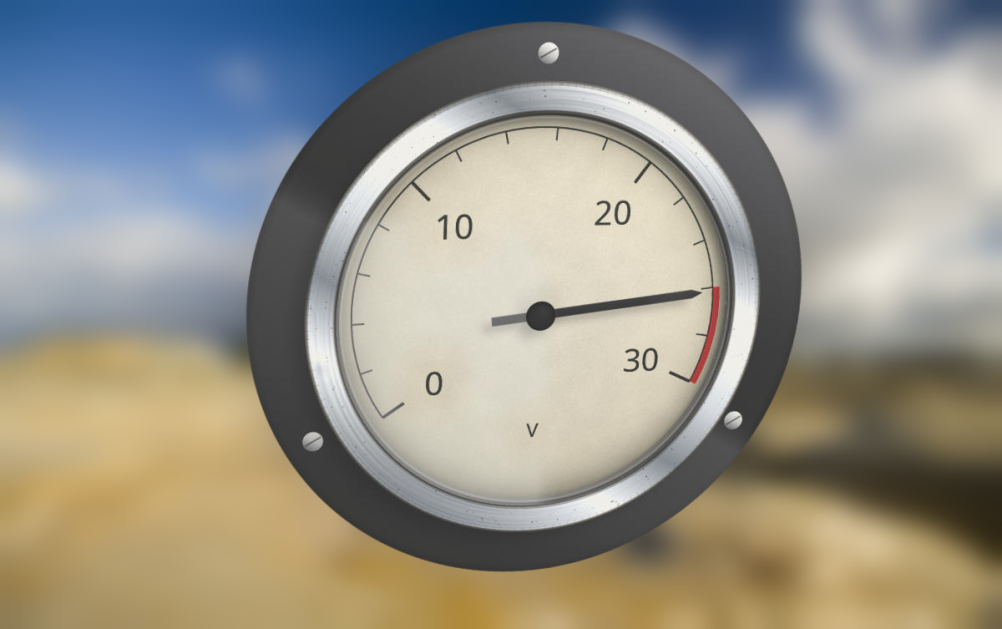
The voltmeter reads 26 V
